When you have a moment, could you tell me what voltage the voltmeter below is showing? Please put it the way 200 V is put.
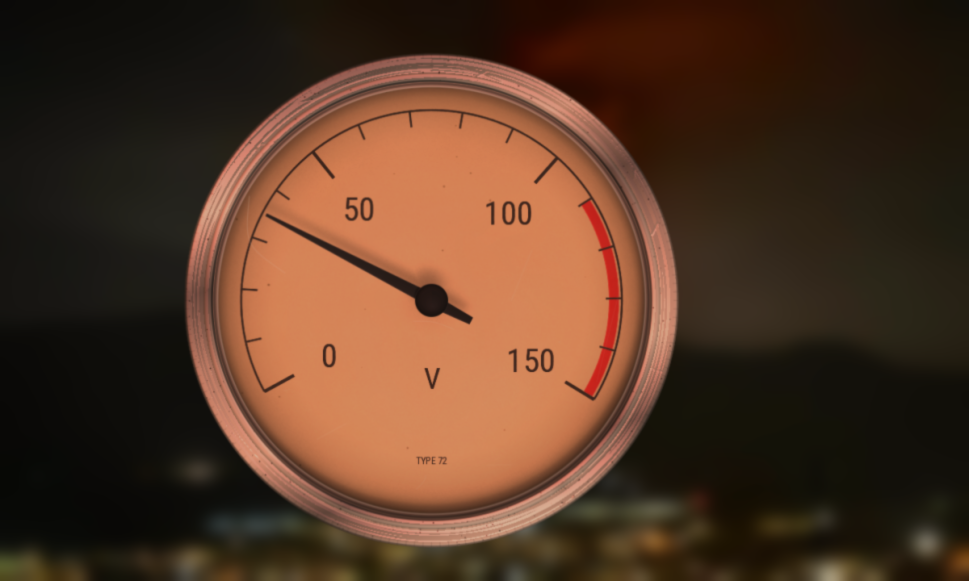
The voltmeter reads 35 V
